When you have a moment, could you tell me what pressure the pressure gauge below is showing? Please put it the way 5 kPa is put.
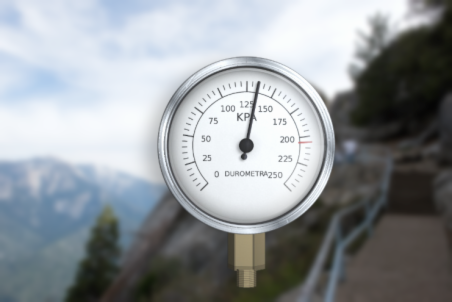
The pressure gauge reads 135 kPa
